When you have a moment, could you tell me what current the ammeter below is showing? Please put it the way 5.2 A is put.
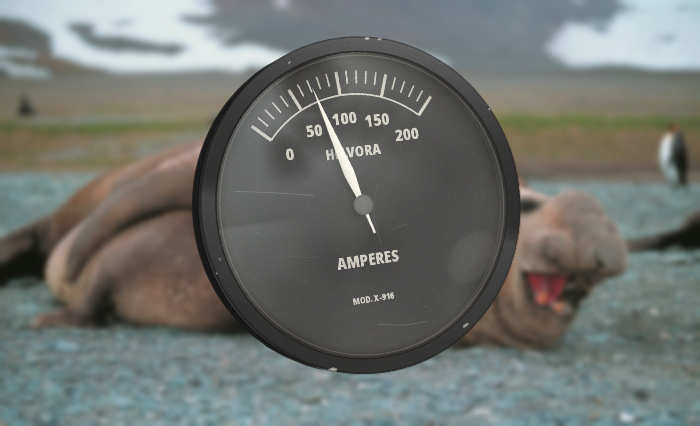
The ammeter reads 70 A
